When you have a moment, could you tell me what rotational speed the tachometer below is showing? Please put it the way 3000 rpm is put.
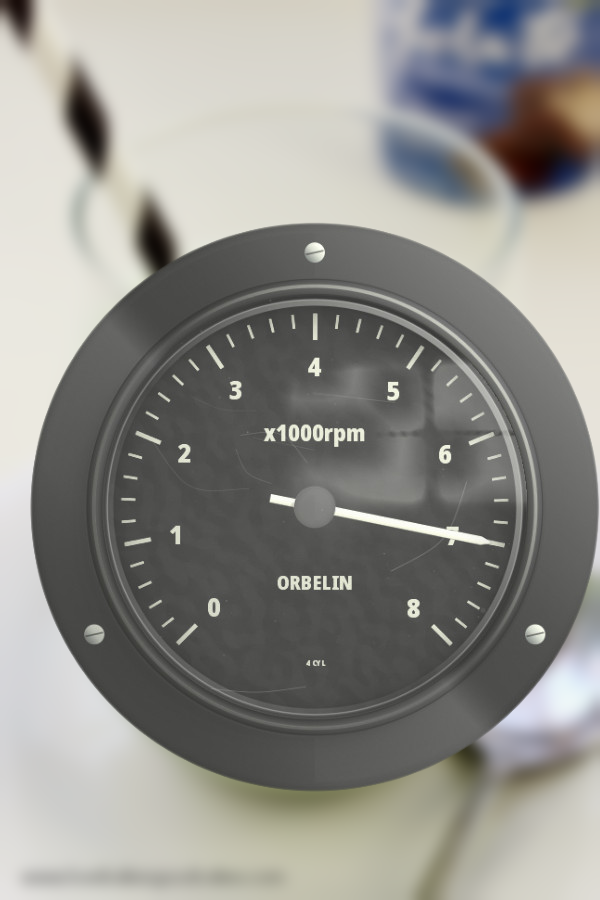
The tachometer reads 7000 rpm
